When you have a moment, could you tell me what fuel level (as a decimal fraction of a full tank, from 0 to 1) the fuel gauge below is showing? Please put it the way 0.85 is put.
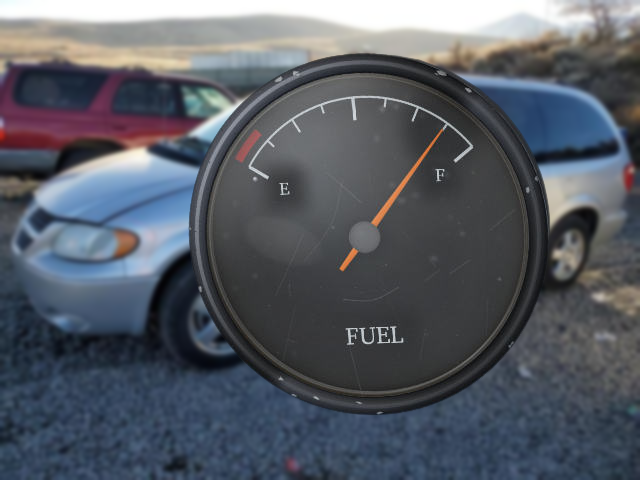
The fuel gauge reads 0.875
